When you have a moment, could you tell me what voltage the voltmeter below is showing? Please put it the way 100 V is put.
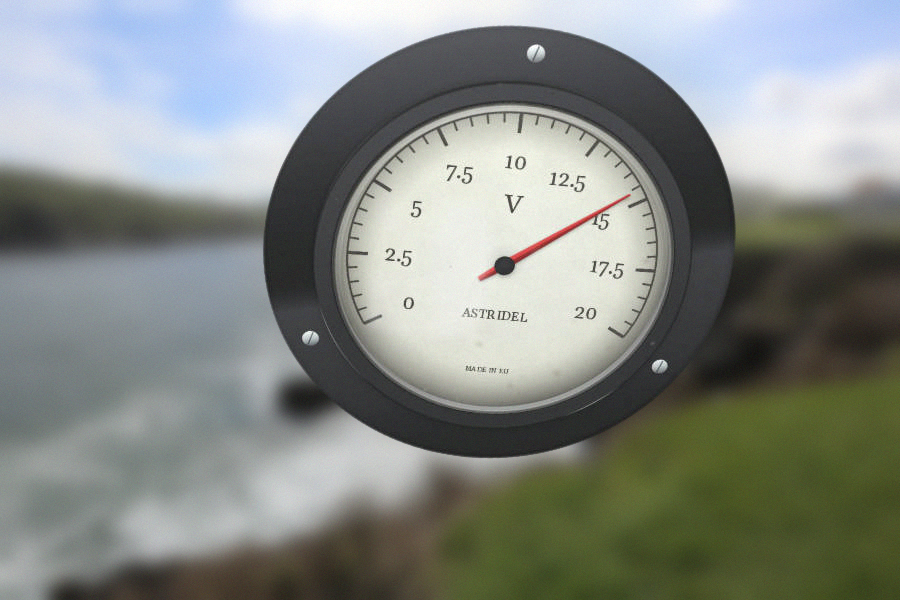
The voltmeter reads 14.5 V
